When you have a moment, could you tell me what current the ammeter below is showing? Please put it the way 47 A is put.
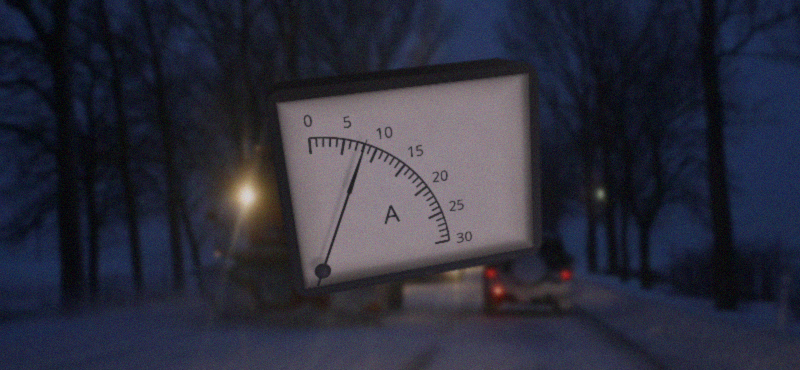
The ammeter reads 8 A
